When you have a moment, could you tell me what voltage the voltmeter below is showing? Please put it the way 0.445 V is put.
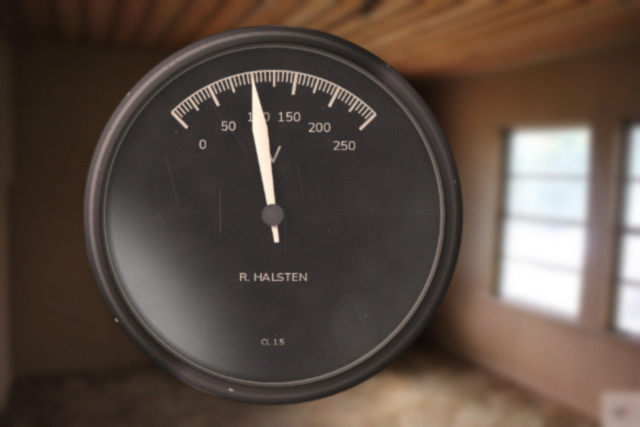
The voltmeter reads 100 V
